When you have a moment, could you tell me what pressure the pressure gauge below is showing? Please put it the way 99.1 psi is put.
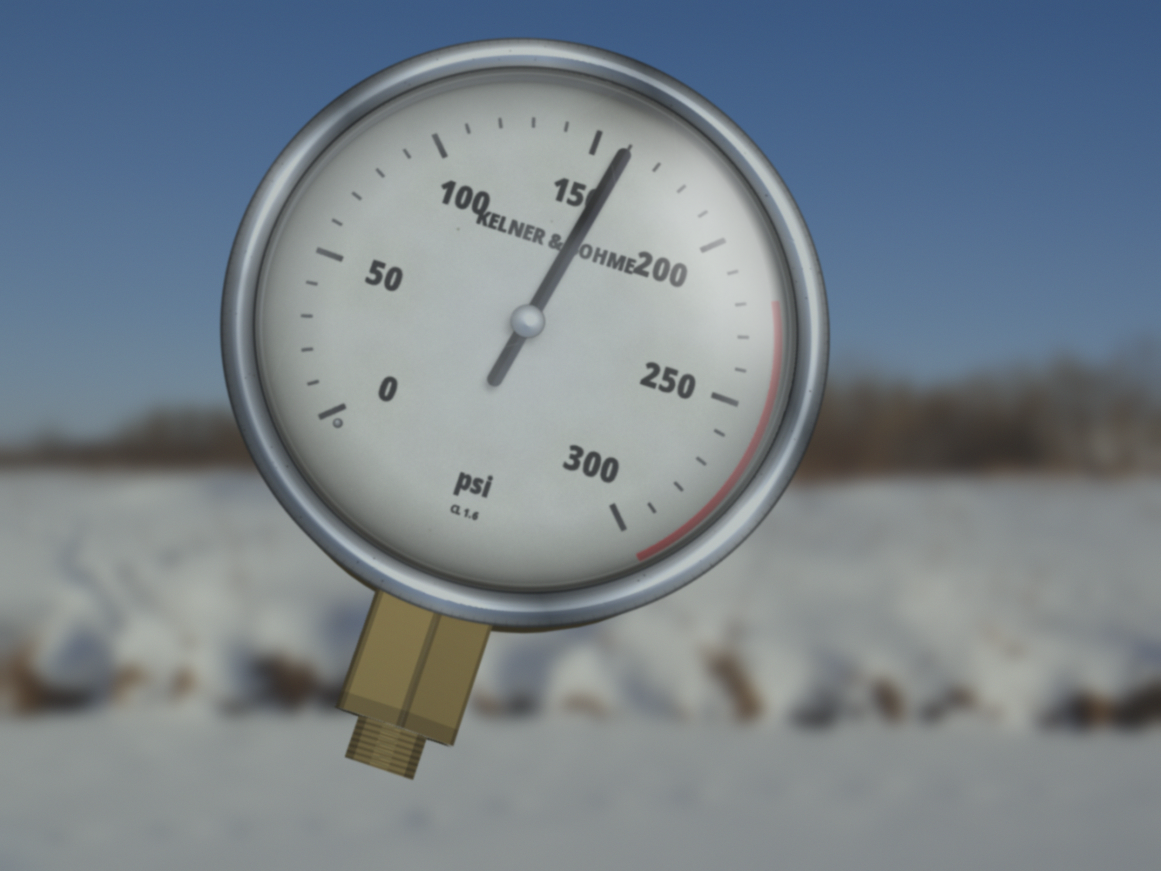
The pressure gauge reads 160 psi
